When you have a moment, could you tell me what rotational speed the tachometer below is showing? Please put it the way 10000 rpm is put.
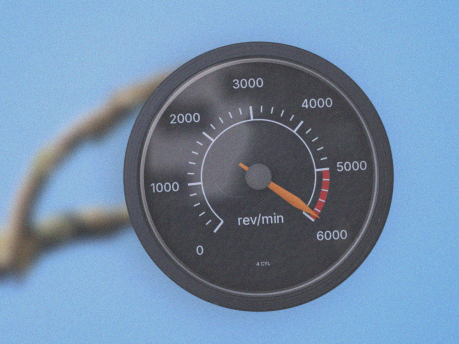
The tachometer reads 5900 rpm
